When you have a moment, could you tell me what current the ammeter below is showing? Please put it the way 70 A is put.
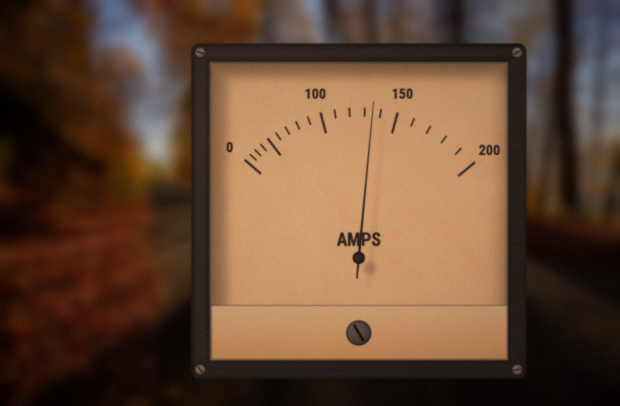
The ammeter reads 135 A
